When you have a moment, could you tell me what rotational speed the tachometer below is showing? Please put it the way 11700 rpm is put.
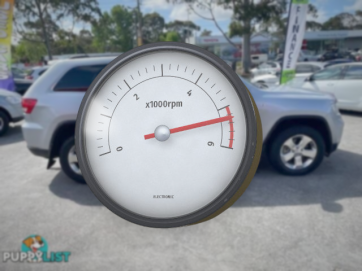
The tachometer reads 5300 rpm
